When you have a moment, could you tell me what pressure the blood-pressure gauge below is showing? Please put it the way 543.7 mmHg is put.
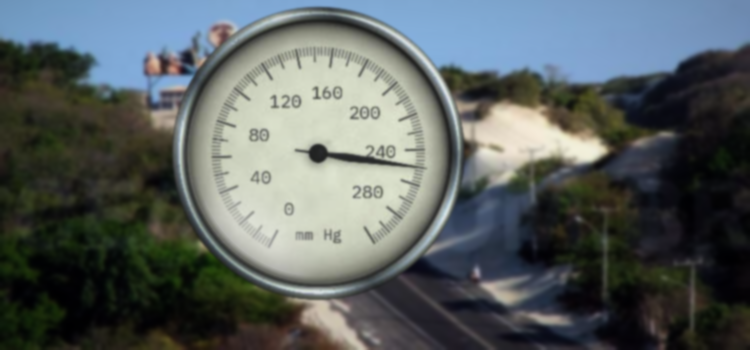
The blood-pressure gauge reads 250 mmHg
